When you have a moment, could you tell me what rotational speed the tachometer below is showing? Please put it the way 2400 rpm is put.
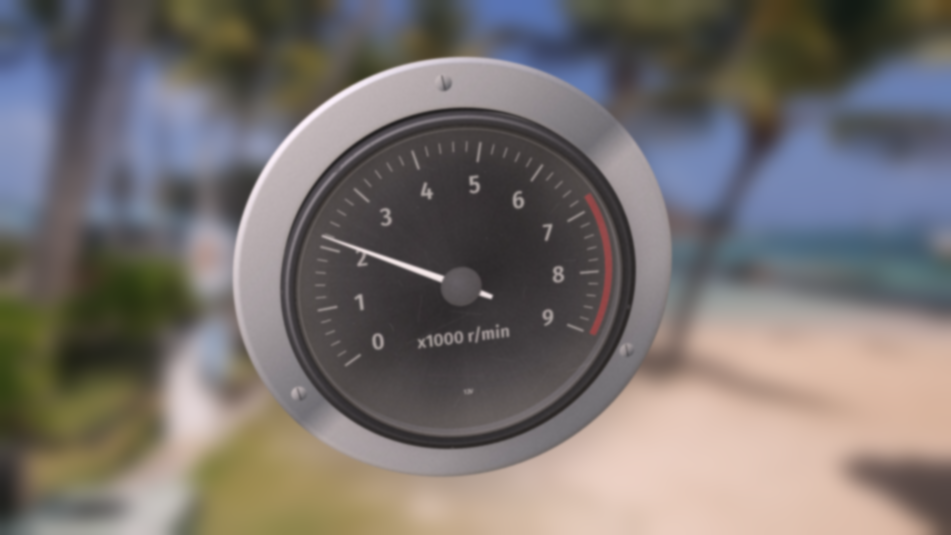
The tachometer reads 2200 rpm
